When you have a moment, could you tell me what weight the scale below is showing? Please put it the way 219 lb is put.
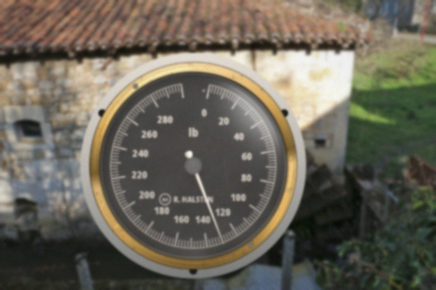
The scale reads 130 lb
